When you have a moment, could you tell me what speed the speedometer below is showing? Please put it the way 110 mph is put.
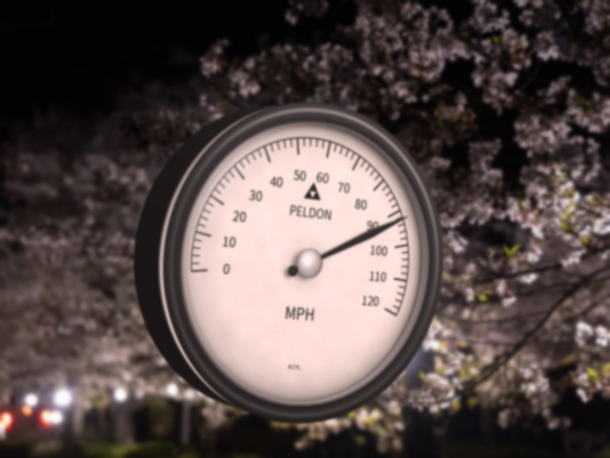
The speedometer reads 92 mph
